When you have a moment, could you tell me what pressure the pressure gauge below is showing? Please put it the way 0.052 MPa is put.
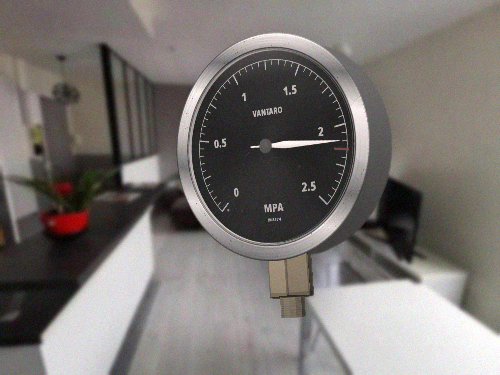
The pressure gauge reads 2.1 MPa
